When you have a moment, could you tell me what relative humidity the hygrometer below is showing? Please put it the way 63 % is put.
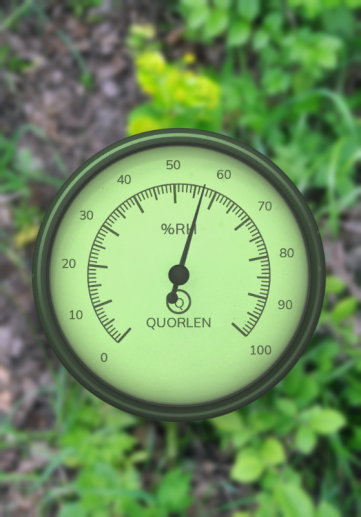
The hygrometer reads 57 %
